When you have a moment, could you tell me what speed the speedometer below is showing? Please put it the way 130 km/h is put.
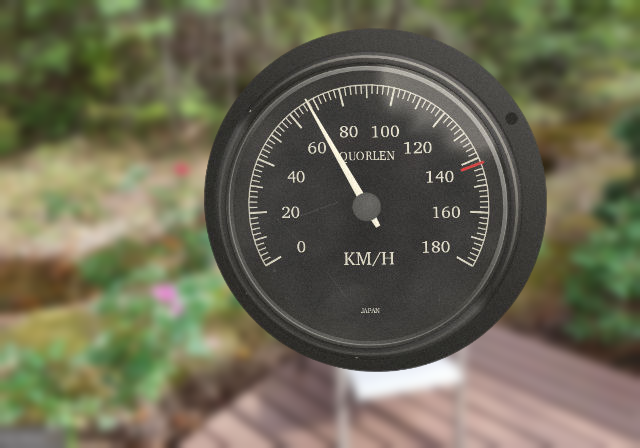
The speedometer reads 68 km/h
